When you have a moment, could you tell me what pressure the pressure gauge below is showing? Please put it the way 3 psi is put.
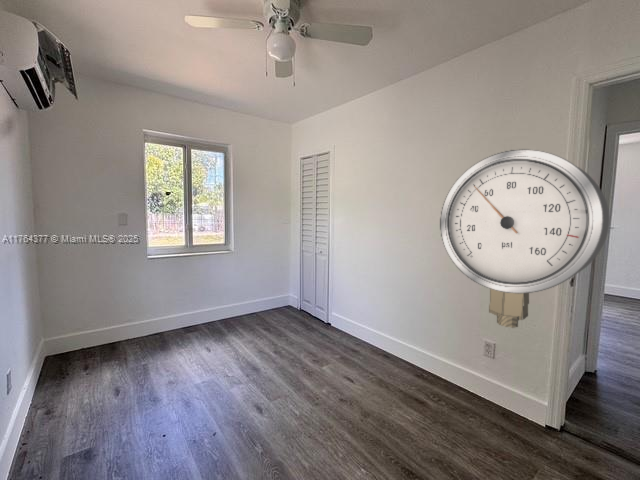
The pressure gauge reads 55 psi
